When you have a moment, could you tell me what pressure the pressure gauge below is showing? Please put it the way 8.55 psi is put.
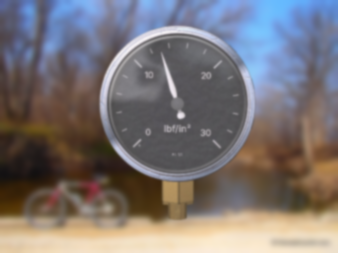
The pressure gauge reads 13 psi
